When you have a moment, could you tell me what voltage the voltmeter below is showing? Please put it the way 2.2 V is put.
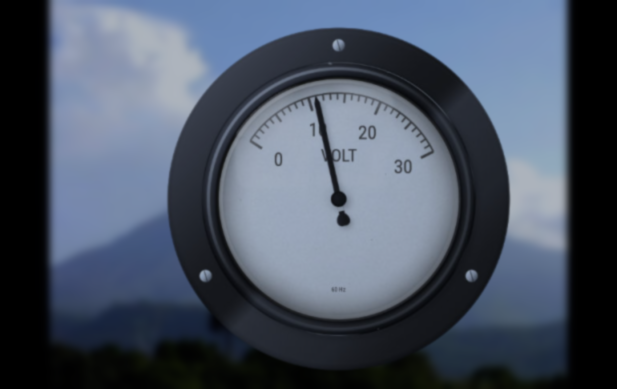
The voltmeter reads 11 V
